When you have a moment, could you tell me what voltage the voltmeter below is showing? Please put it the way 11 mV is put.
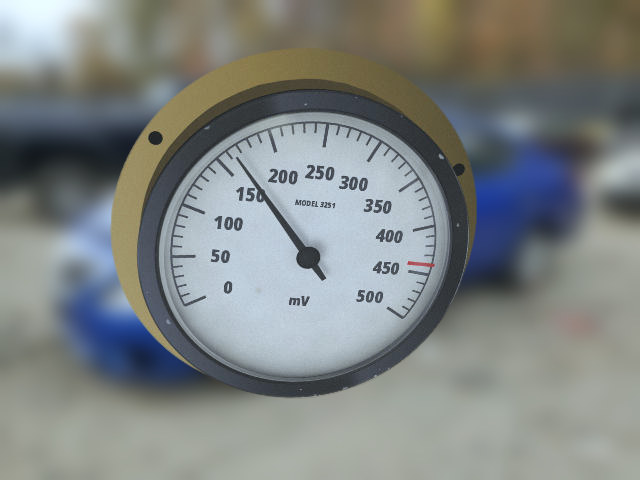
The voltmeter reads 165 mV
